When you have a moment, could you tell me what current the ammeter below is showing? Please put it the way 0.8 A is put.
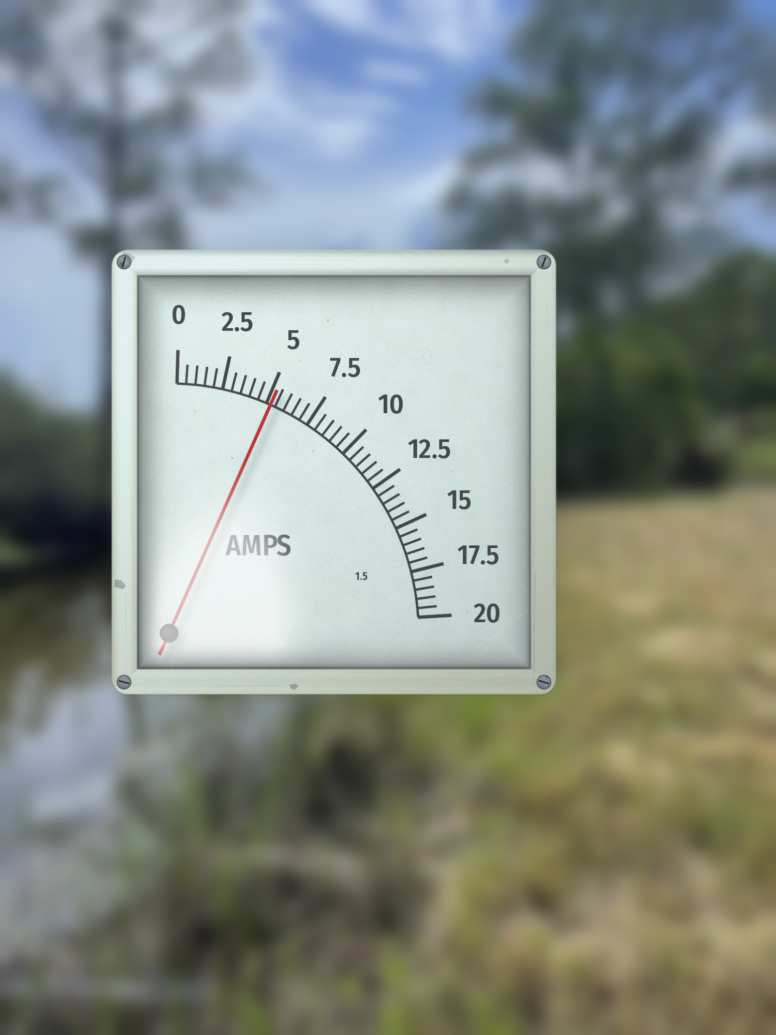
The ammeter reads 5.25 A
